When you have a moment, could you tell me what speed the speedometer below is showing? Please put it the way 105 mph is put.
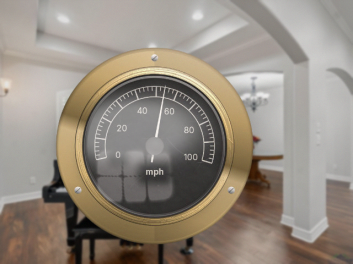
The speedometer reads 54 mph
